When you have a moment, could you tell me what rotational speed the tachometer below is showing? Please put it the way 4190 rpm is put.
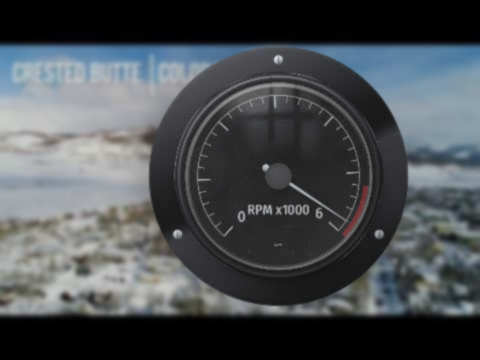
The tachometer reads 5800 rpm
